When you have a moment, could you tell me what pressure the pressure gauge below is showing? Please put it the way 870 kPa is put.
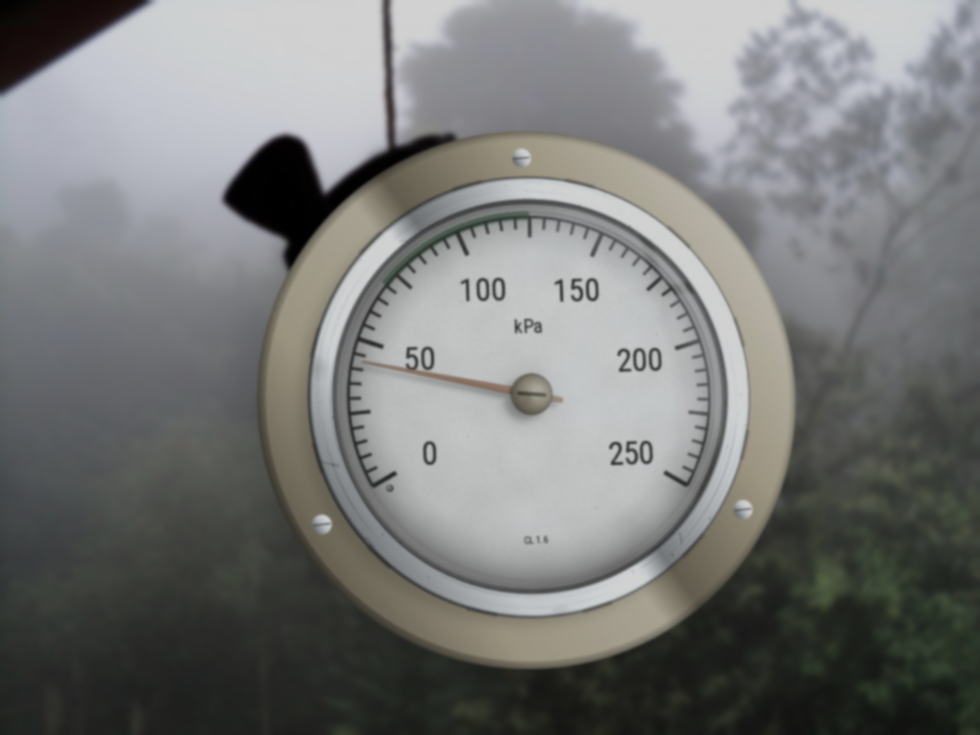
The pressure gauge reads 42.5 kPa
